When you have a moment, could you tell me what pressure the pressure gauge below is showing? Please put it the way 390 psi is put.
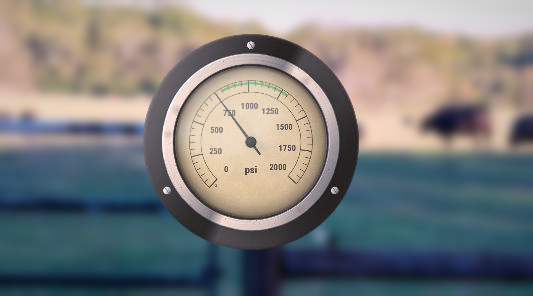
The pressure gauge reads 750 psi
